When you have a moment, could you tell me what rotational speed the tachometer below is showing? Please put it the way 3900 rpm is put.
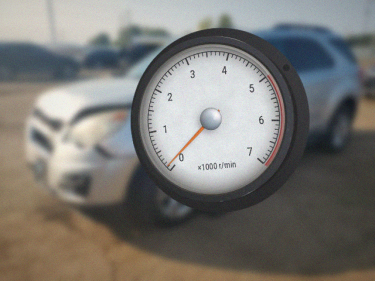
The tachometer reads 100 rpm
